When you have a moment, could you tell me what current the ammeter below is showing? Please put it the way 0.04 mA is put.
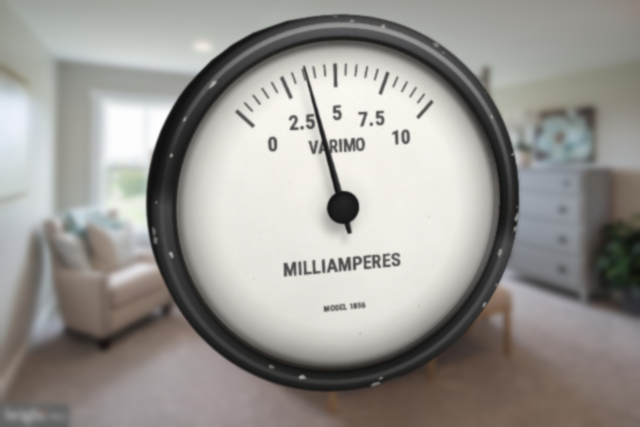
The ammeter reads 3.5 mA
